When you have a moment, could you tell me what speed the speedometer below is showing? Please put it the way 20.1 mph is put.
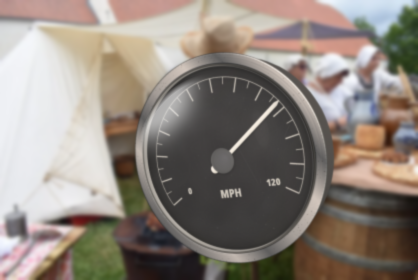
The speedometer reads 87.5 mph
